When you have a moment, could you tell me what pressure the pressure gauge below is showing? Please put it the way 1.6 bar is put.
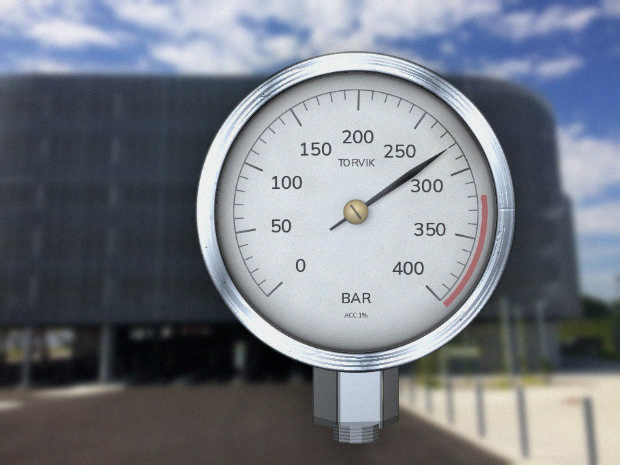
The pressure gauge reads 280 bar
